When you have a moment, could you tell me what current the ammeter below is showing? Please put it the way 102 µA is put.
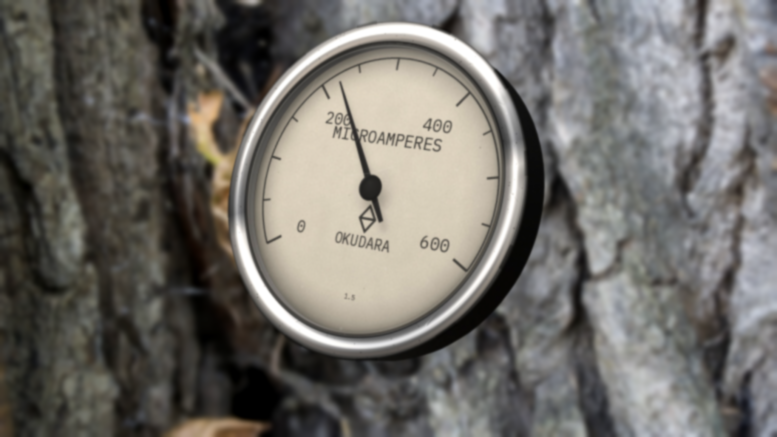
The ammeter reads 225 µA
